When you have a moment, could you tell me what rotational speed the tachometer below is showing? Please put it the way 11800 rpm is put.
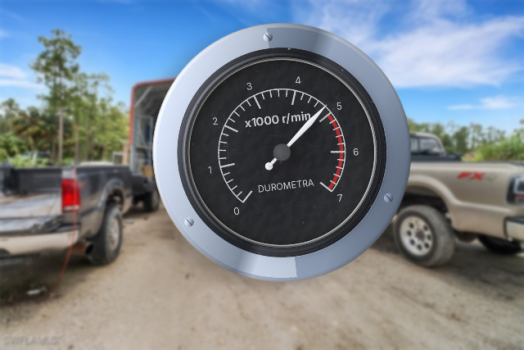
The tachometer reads 4800 rpm
